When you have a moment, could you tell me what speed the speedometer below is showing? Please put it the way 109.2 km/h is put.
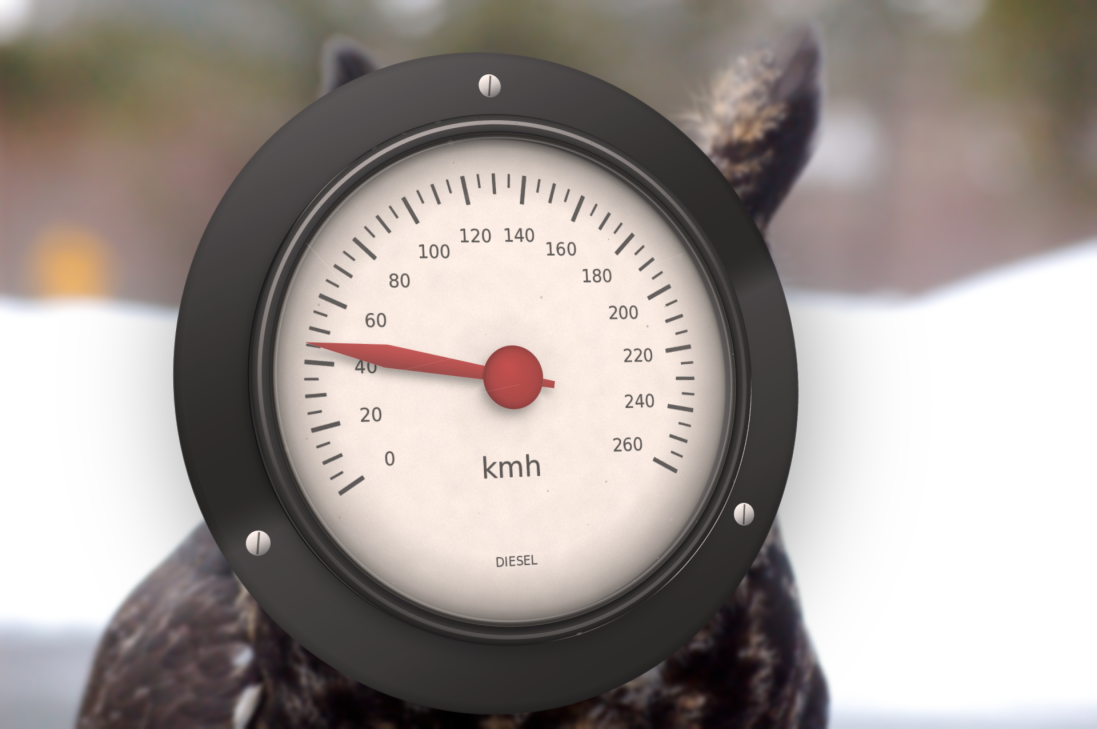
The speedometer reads 45 km/h
